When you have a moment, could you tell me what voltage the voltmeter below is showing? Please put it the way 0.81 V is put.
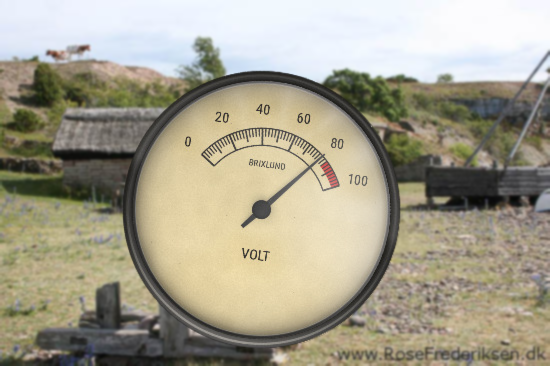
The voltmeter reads 80 V
